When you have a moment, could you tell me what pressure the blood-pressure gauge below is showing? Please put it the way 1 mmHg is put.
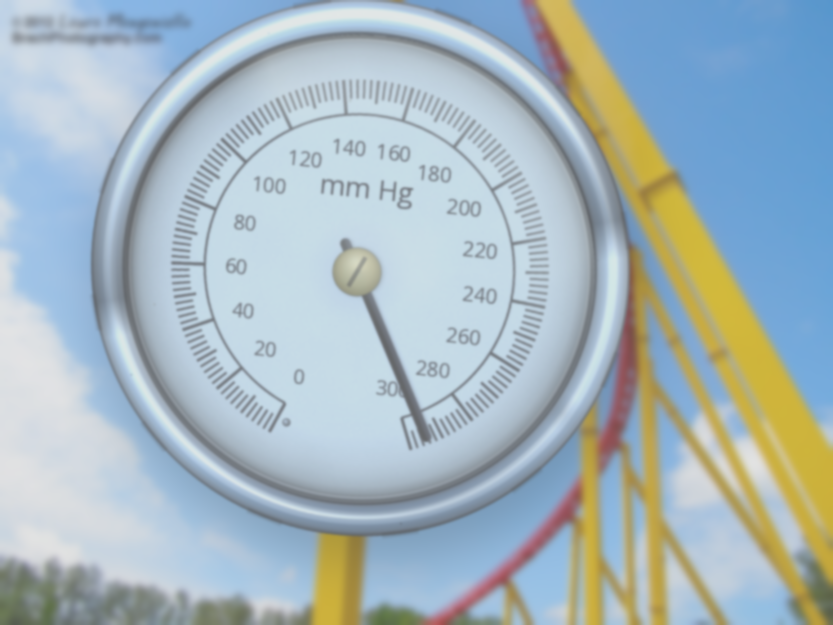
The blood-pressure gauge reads 294 mmHg
